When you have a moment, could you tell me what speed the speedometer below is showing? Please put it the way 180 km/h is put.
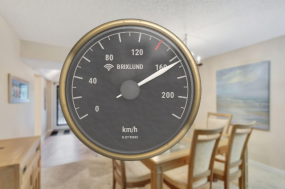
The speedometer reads 165 km/h
